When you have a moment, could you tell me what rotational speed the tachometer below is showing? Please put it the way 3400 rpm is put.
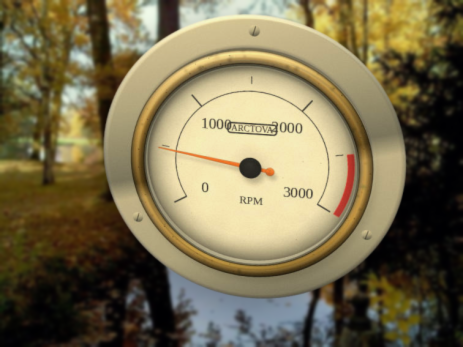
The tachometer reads 500 rpm
